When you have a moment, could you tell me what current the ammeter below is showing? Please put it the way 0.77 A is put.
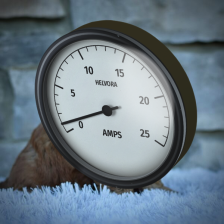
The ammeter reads 1 A
